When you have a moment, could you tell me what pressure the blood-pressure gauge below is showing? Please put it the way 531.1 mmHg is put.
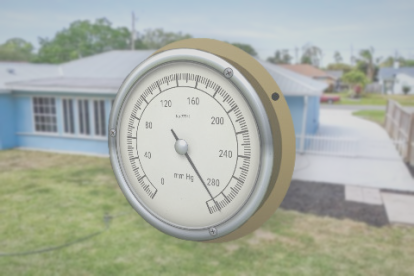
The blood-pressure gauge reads 290 mmHg
